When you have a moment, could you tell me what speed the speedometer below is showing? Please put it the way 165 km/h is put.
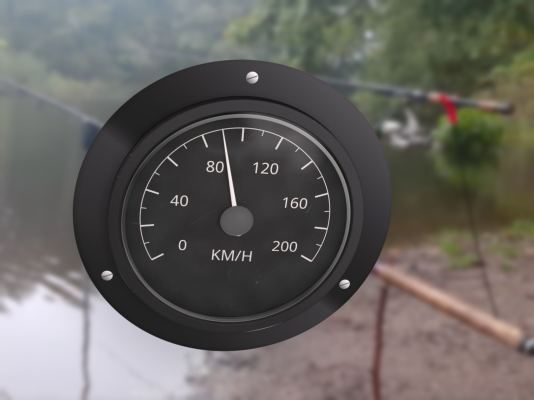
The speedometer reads 90 km/h
